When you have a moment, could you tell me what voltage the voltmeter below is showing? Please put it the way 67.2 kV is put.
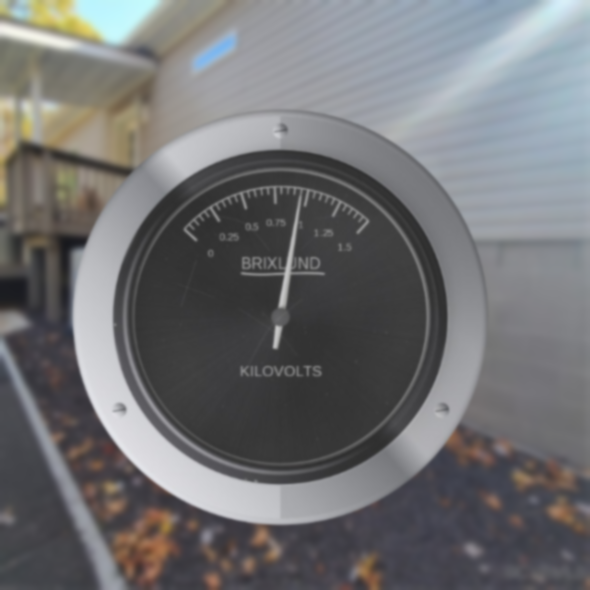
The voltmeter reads 0.95 kV
